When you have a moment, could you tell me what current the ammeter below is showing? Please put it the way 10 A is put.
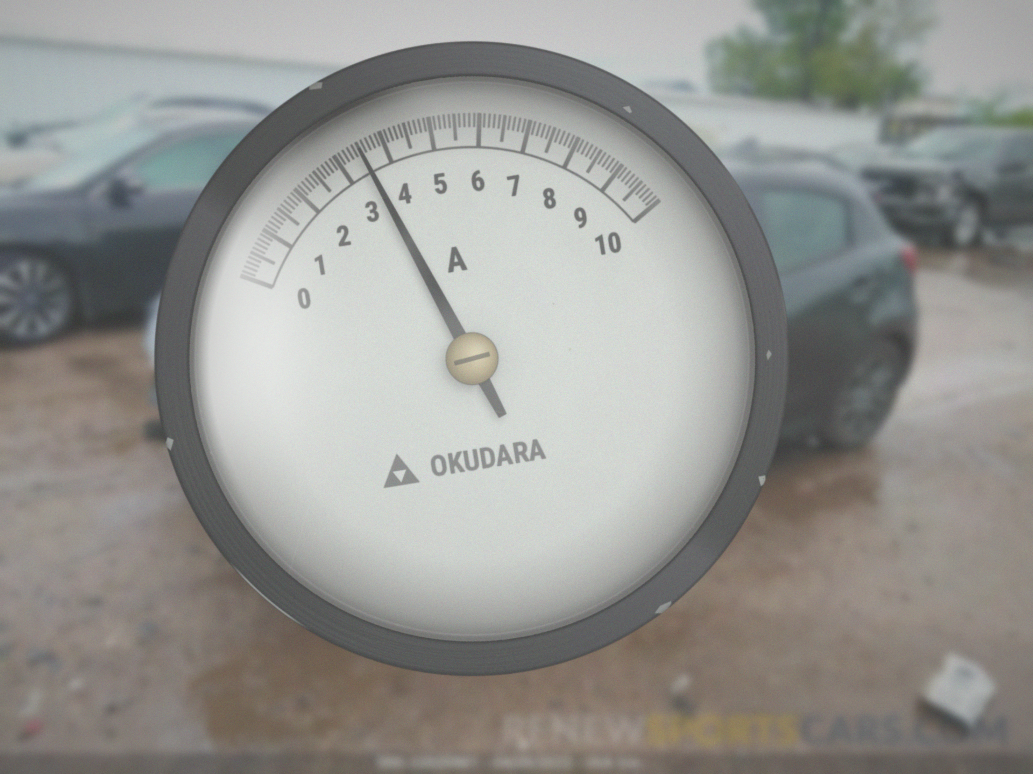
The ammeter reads 3.5 A
